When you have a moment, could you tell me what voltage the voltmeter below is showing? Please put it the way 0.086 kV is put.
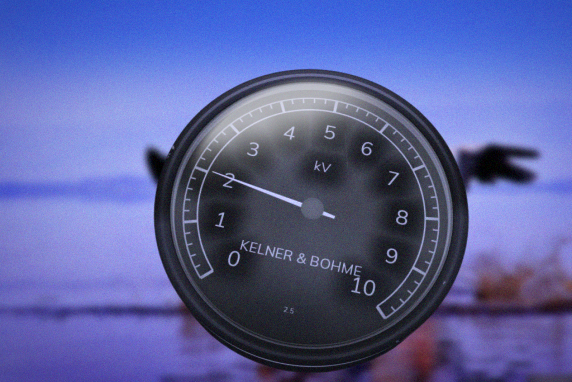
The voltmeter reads 2 kV
